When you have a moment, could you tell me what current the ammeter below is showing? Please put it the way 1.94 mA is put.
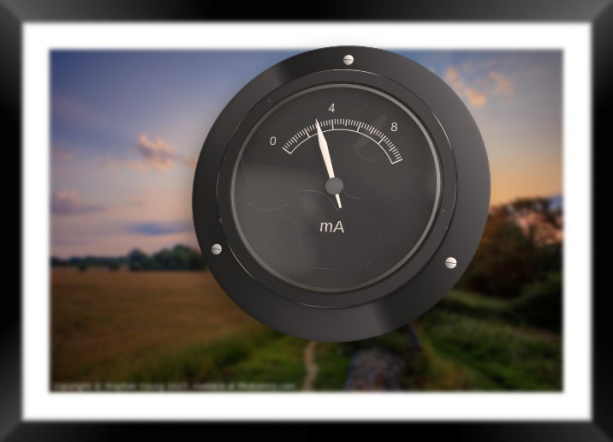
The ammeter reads 3 mA
